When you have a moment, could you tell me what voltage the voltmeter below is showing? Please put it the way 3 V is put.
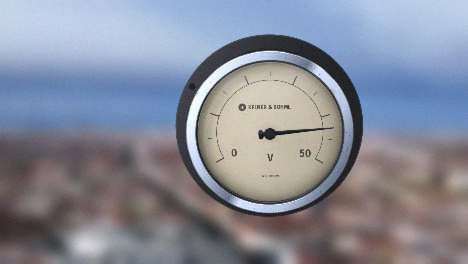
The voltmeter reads 42.5 V
